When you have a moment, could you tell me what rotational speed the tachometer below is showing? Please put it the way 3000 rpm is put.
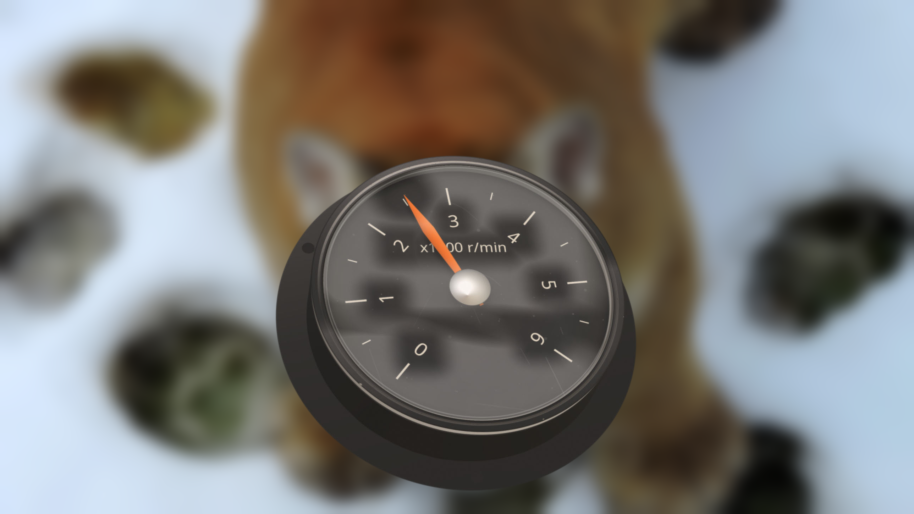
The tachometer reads 2500 rpm
